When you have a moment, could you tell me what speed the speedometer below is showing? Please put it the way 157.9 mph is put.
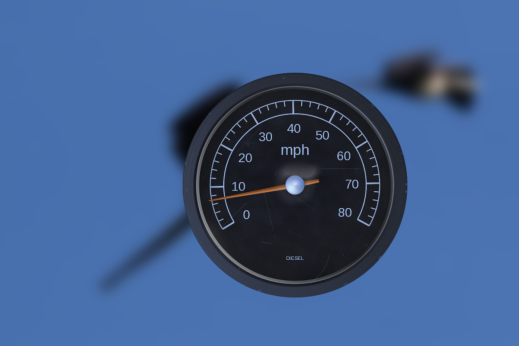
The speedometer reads 7 mph
